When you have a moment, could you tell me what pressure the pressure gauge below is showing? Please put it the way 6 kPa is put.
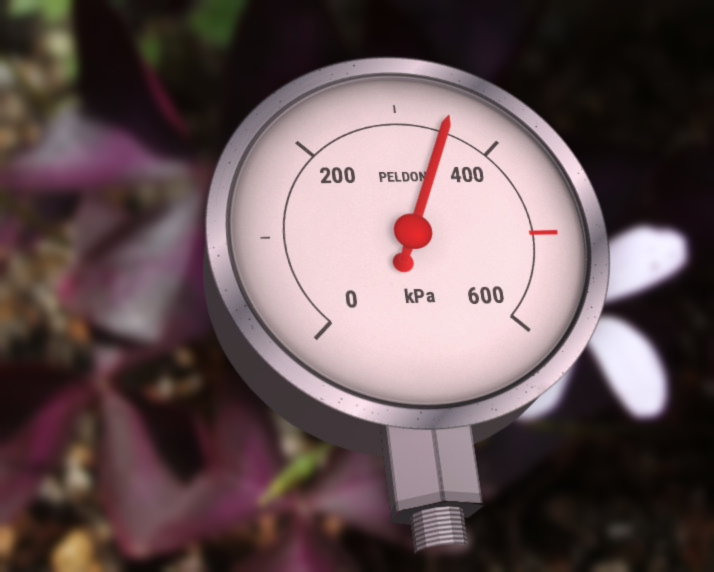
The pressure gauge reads 350 kPa
